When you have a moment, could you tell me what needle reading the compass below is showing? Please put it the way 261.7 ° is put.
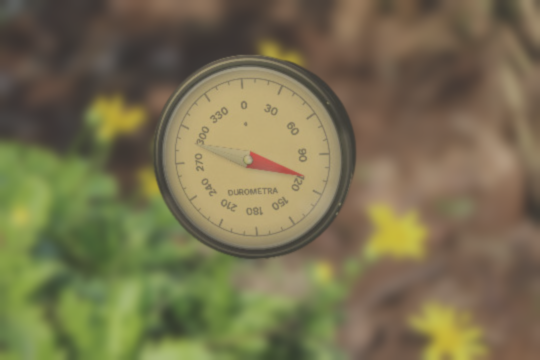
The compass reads 110 °
